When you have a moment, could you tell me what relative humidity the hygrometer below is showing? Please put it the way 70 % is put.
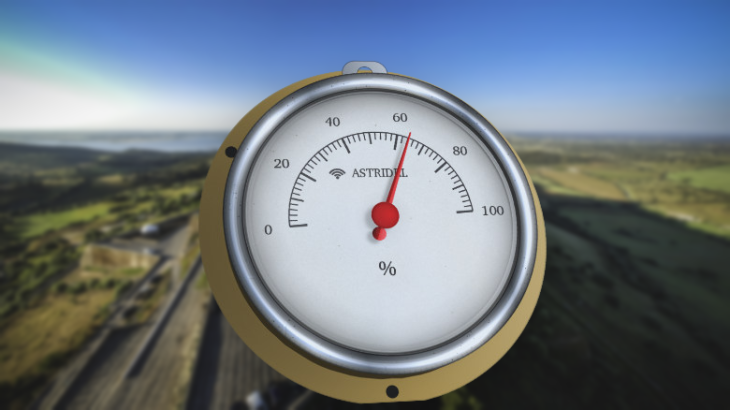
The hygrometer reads 64 %
